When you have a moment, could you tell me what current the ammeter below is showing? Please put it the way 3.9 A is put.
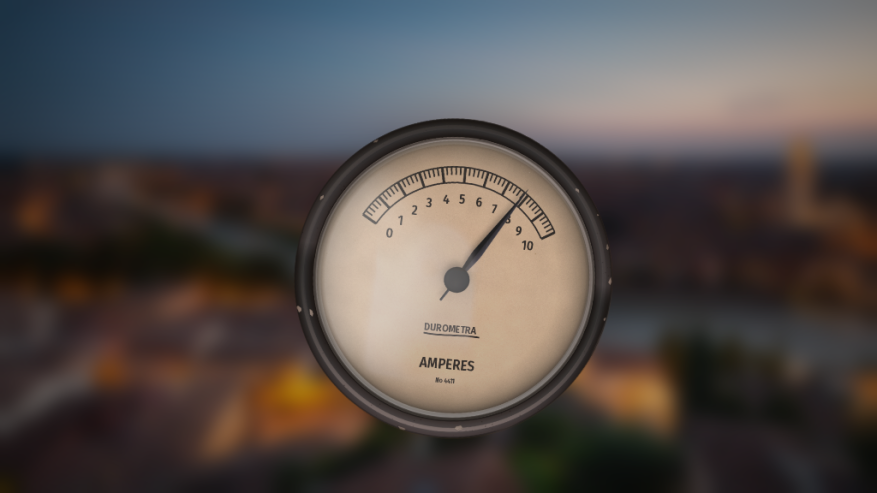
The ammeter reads 7.8 A
